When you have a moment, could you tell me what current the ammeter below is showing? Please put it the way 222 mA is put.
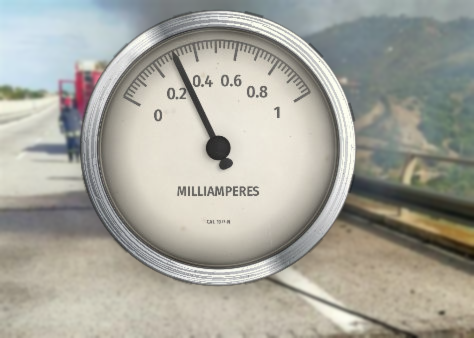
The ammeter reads 0.3 mA
